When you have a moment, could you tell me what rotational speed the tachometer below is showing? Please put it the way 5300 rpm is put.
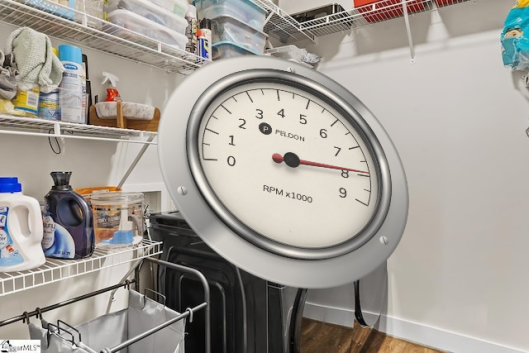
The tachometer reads 8000 rpm
